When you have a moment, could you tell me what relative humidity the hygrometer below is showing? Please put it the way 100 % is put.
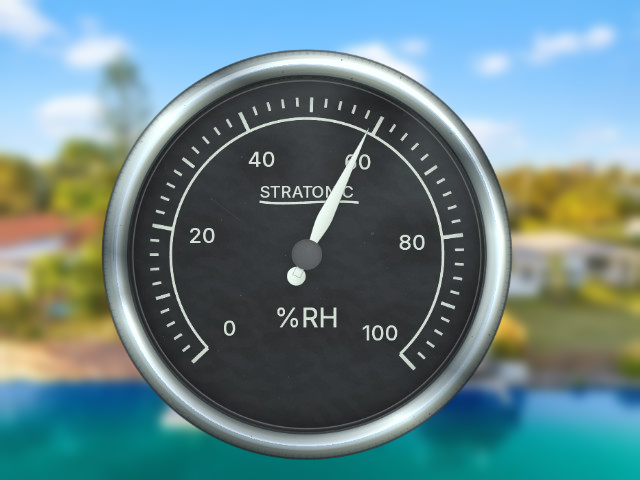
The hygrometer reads 59 %
